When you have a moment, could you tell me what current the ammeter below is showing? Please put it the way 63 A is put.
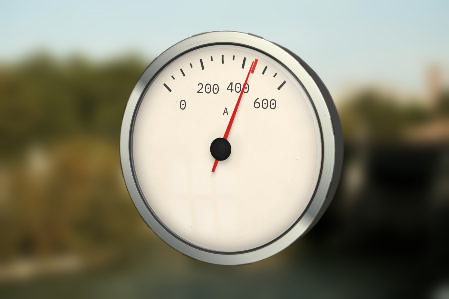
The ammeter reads 450 A
